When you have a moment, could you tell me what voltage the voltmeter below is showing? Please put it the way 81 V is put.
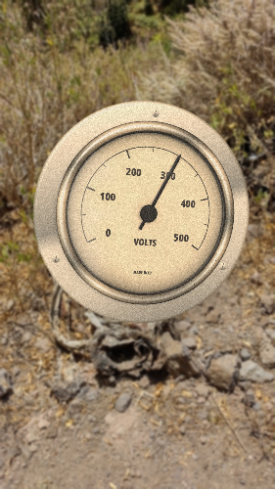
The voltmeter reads 300 V
